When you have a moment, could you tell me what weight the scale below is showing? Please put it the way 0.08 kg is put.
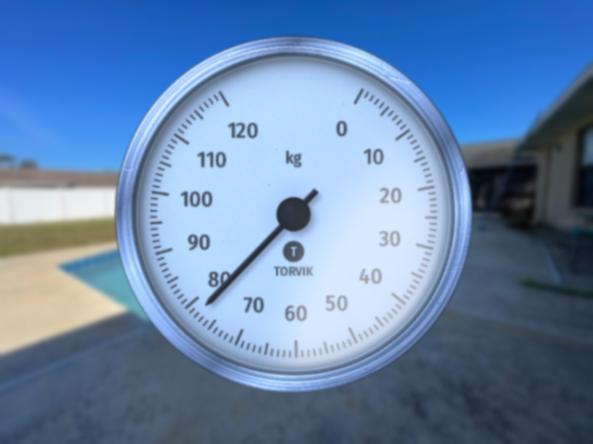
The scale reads 78 kg
